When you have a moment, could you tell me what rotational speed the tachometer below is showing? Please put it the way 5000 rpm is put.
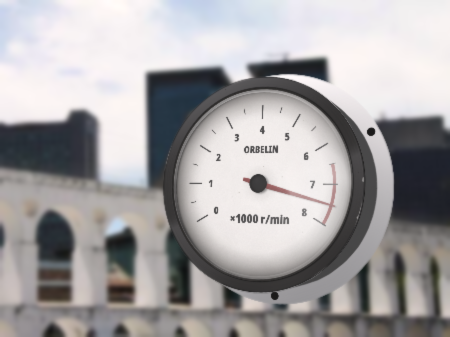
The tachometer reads 7500 rpm
